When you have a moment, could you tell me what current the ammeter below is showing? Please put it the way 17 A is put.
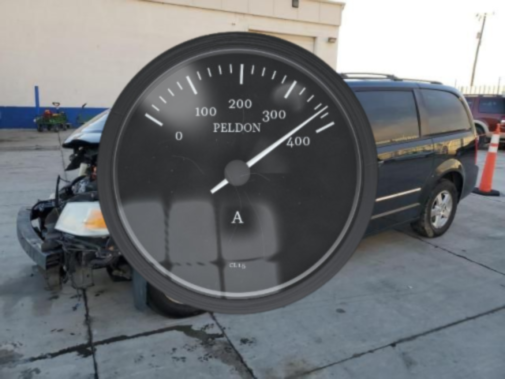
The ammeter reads 370 A
